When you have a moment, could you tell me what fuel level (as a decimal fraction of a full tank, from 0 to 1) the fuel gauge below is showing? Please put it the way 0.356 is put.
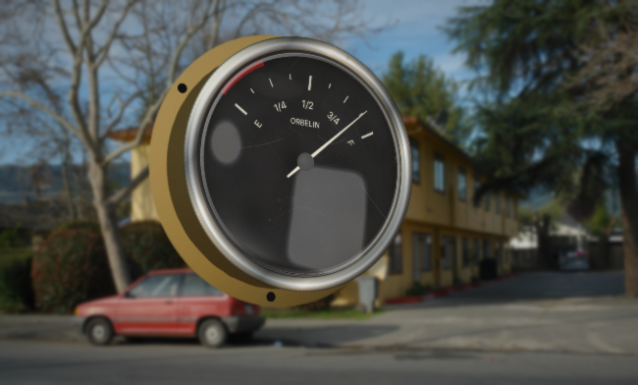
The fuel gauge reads 0.875
